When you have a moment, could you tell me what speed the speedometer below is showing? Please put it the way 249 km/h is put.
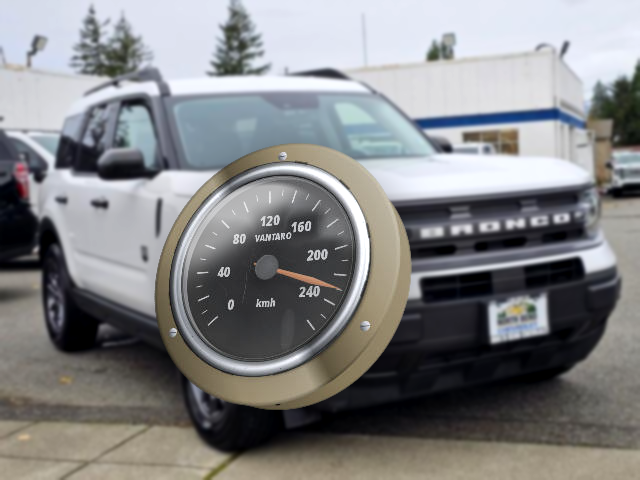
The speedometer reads 230 km/h
